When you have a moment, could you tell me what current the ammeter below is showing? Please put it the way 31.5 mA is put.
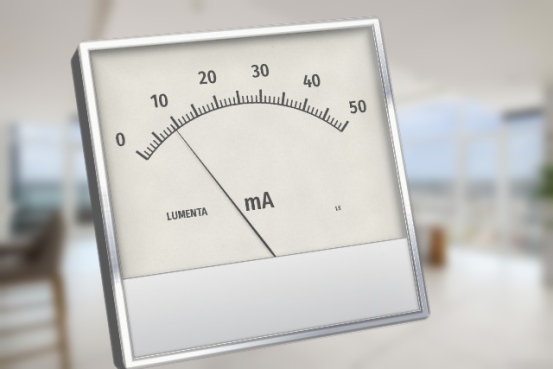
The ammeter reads 9 mA
